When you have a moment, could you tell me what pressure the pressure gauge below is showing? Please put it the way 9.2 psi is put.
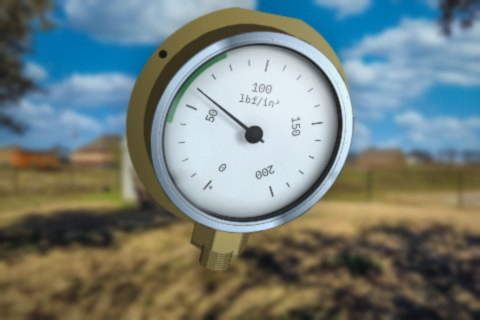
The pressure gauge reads 60 psi
